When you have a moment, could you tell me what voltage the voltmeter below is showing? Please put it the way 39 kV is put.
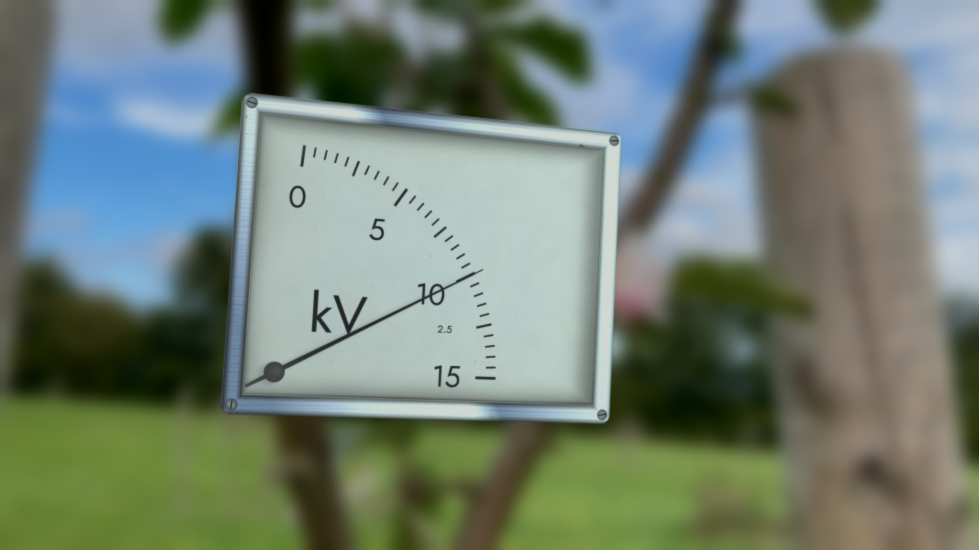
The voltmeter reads 10 kV
